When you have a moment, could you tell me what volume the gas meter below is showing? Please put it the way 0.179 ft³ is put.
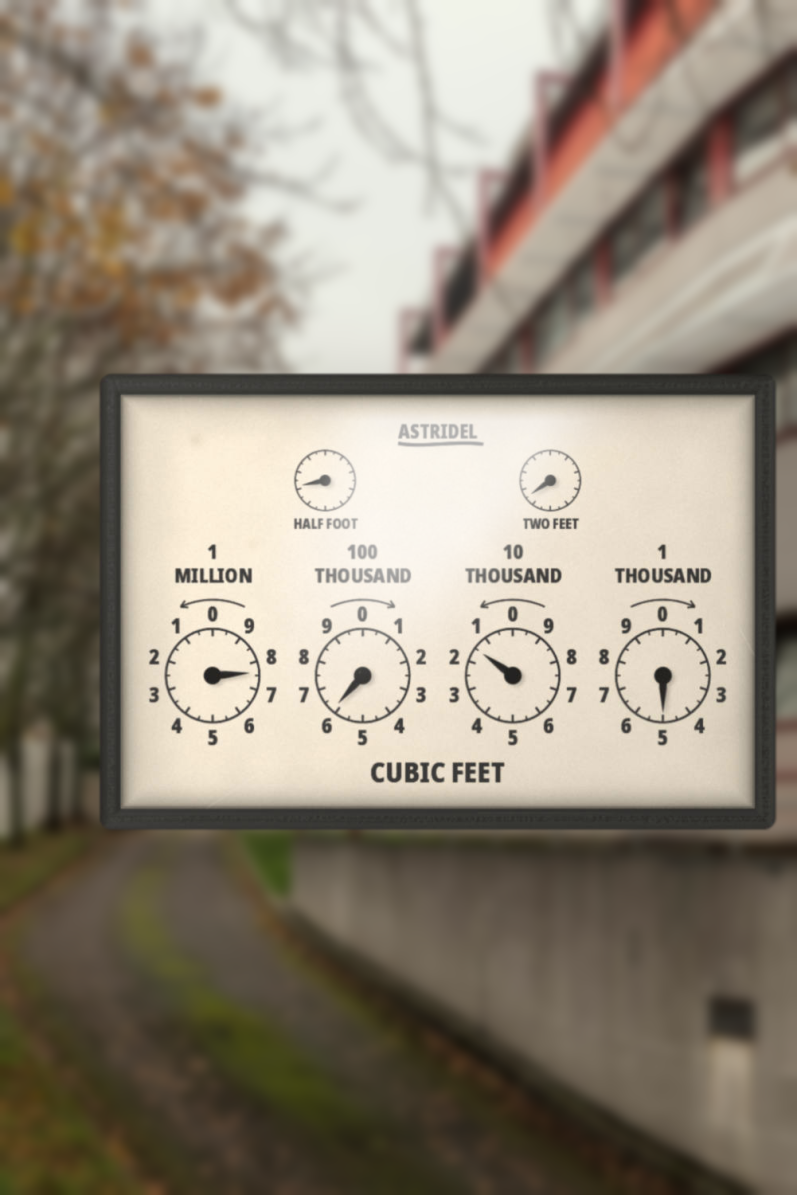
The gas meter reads 761500 ft³
